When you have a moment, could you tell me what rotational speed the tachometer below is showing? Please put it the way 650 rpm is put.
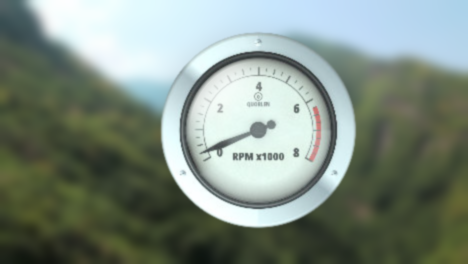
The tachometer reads 250 rpm
